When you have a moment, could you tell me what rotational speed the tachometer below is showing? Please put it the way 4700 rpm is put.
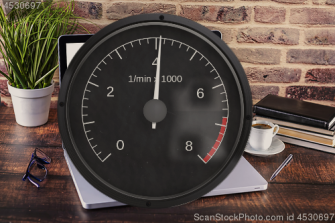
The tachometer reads 4100 rpm
